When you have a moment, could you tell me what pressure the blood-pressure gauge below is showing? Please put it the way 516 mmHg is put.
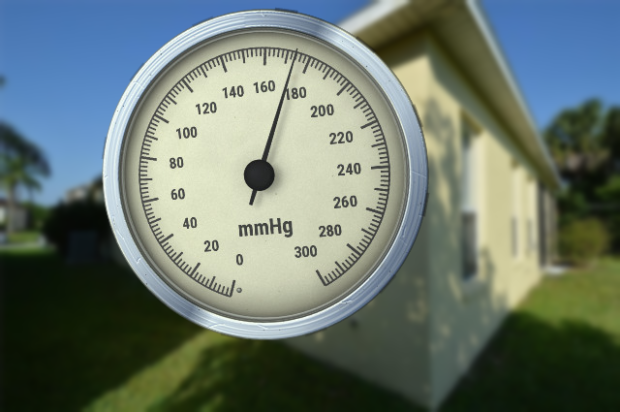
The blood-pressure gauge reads 174 mmHg
